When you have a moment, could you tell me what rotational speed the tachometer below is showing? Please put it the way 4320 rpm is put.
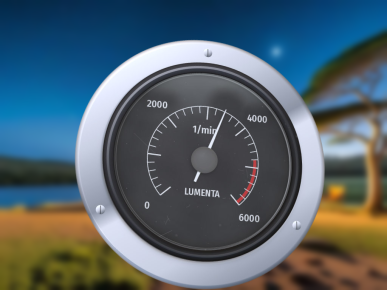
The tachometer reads 3400 rpm
